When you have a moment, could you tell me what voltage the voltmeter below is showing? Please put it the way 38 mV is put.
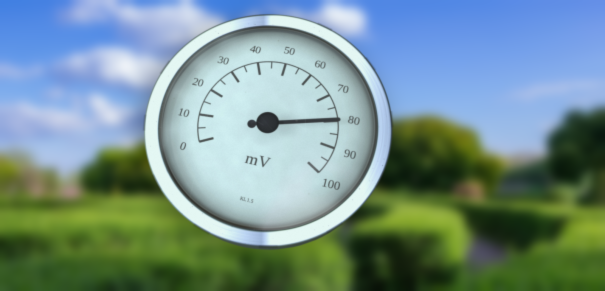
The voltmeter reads 80 mV
